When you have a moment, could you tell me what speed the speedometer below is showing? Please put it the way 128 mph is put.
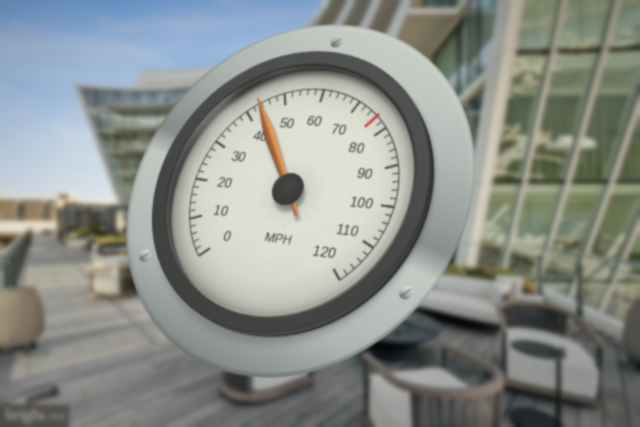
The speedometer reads 44 mph
